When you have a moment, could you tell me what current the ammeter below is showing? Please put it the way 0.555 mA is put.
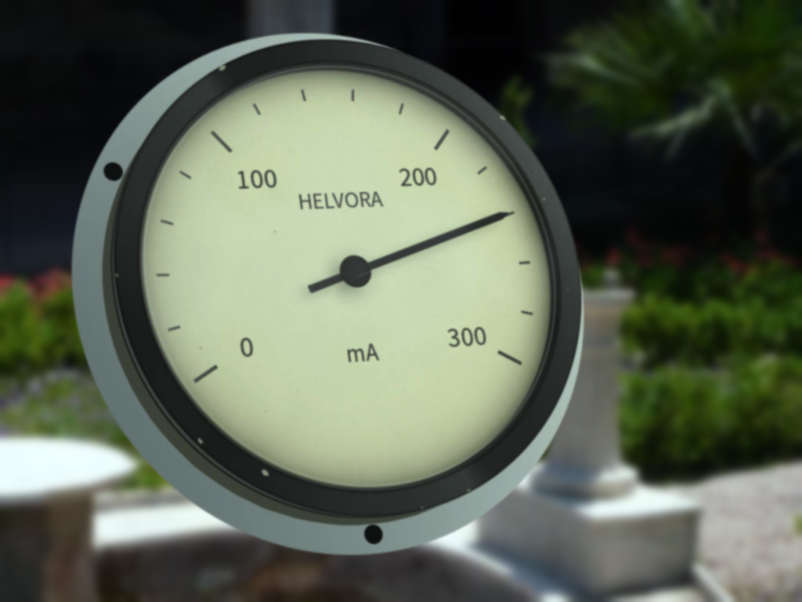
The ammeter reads 240 mA
